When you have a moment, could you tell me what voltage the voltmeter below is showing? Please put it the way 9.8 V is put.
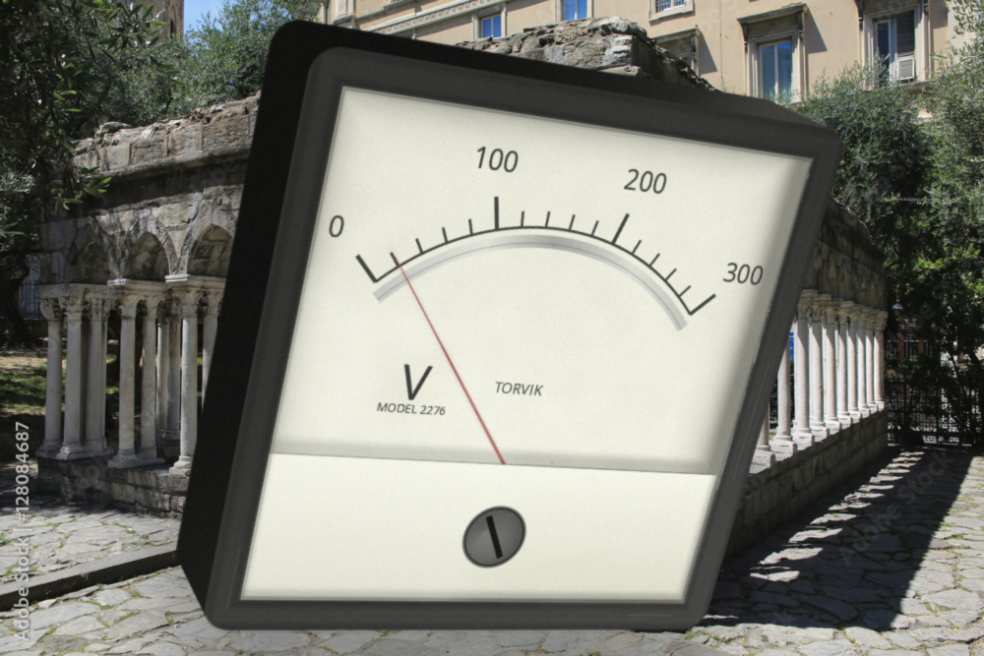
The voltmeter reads 20 V
